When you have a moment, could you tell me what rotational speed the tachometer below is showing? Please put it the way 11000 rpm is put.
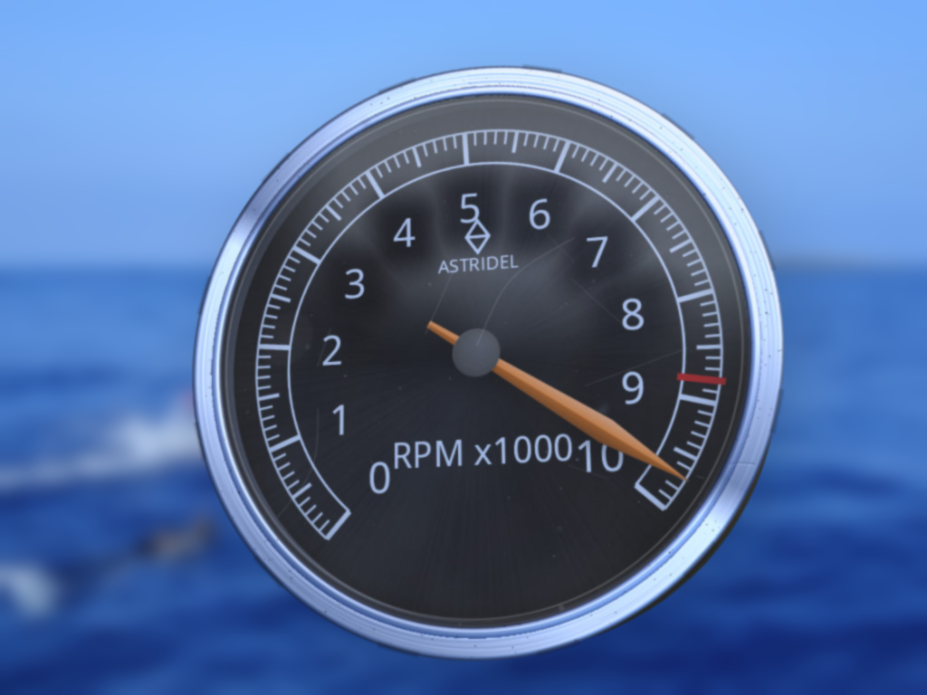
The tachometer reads 9700 rpm
